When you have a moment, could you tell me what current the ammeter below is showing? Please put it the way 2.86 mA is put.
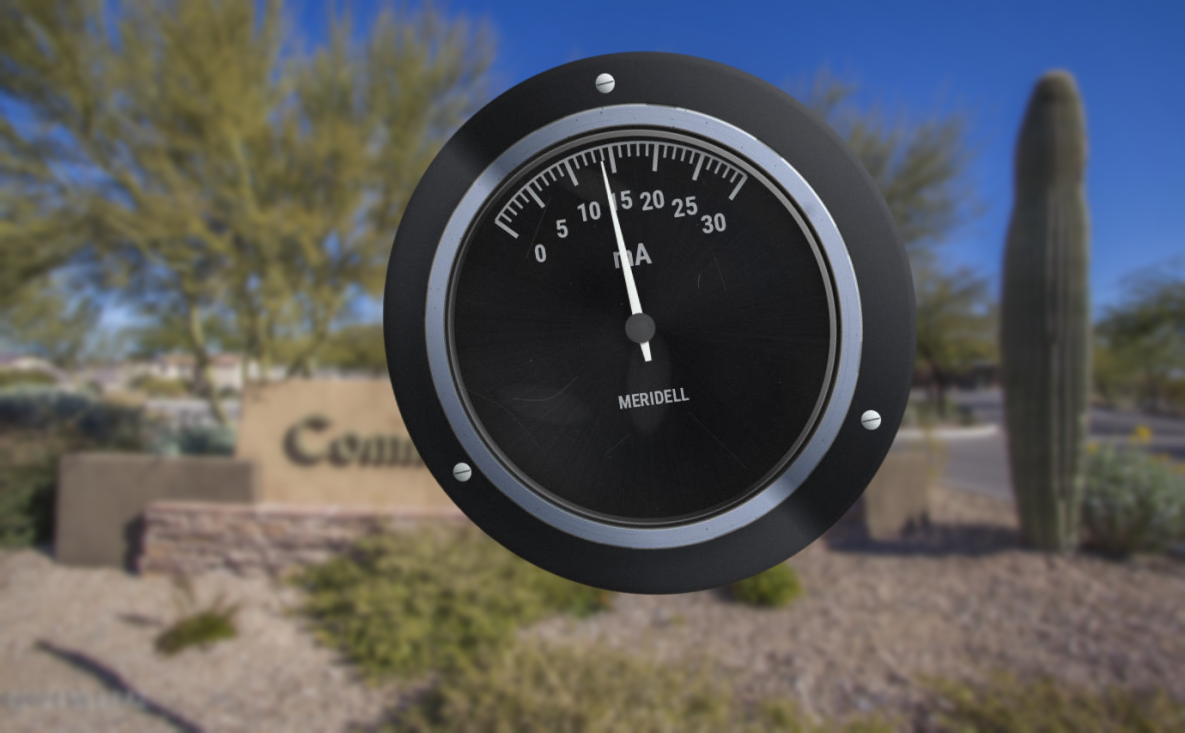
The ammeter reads 14 mA
